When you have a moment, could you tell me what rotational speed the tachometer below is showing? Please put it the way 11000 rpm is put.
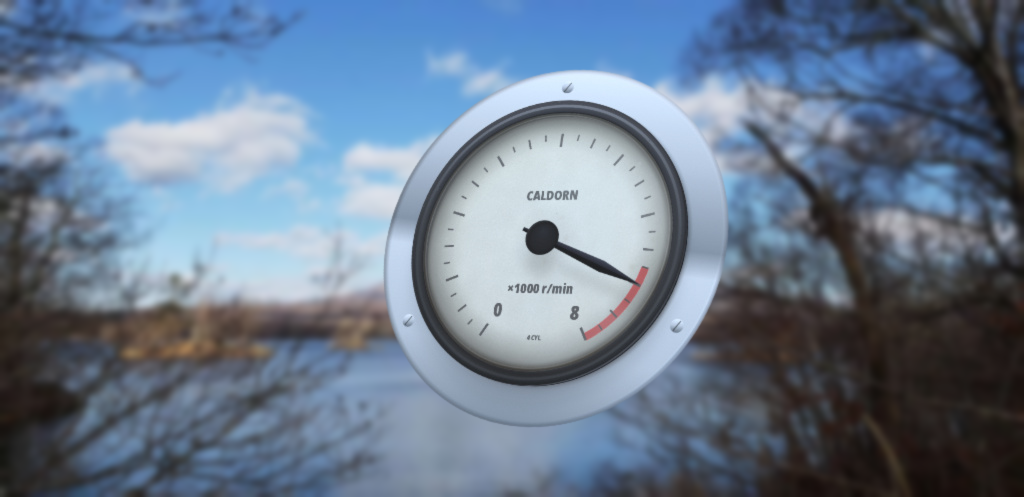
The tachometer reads 7000 rpm
